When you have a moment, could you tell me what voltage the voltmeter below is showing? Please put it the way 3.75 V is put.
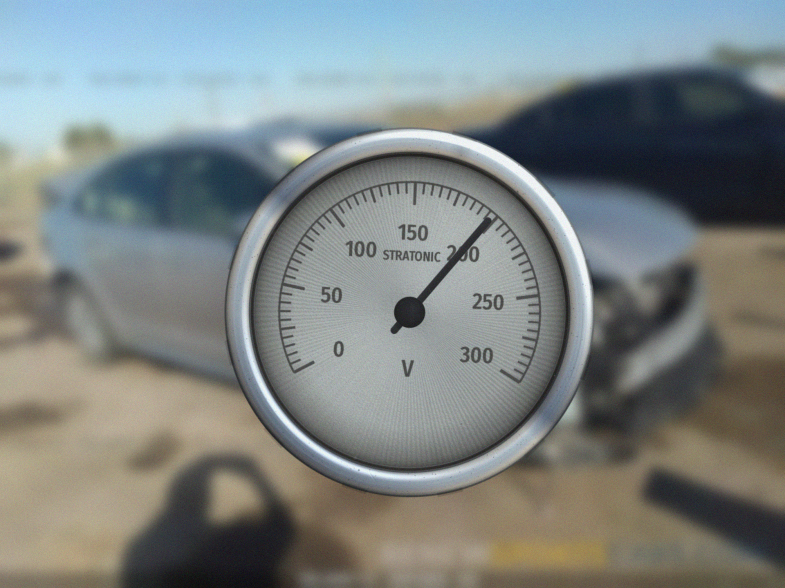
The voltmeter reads 197.5 V
